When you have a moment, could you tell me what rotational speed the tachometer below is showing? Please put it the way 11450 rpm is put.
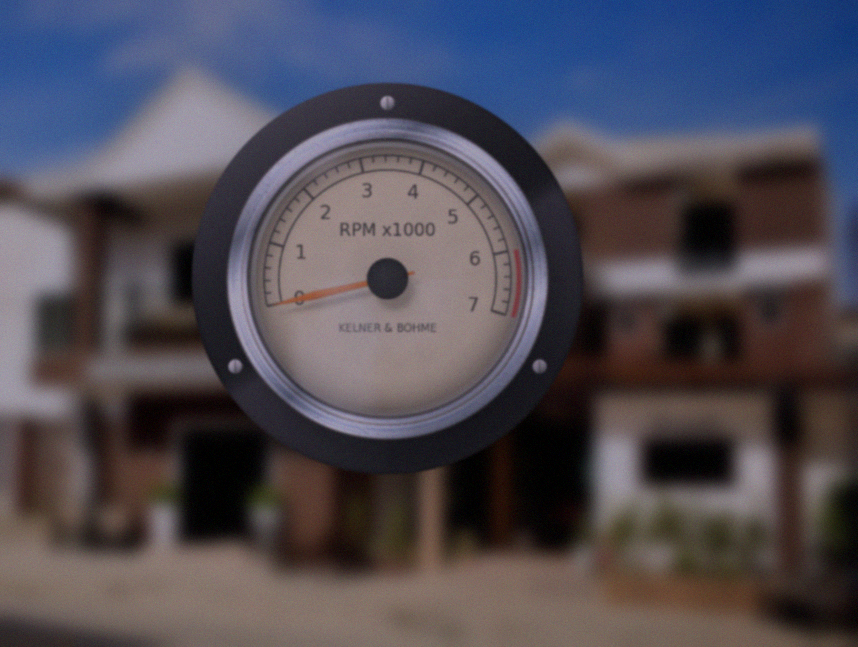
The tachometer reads 0 rpm
